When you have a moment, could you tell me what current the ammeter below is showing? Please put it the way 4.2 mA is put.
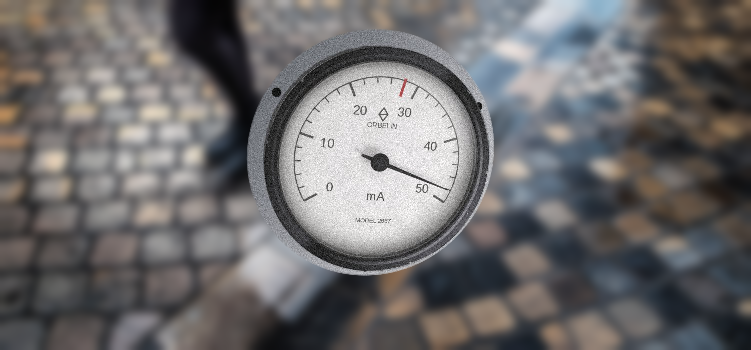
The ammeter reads 48 mA
